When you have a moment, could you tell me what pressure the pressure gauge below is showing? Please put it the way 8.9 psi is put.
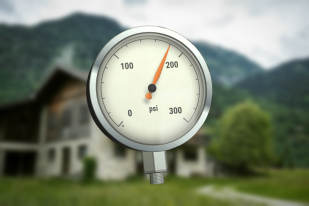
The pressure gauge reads 180 psi
